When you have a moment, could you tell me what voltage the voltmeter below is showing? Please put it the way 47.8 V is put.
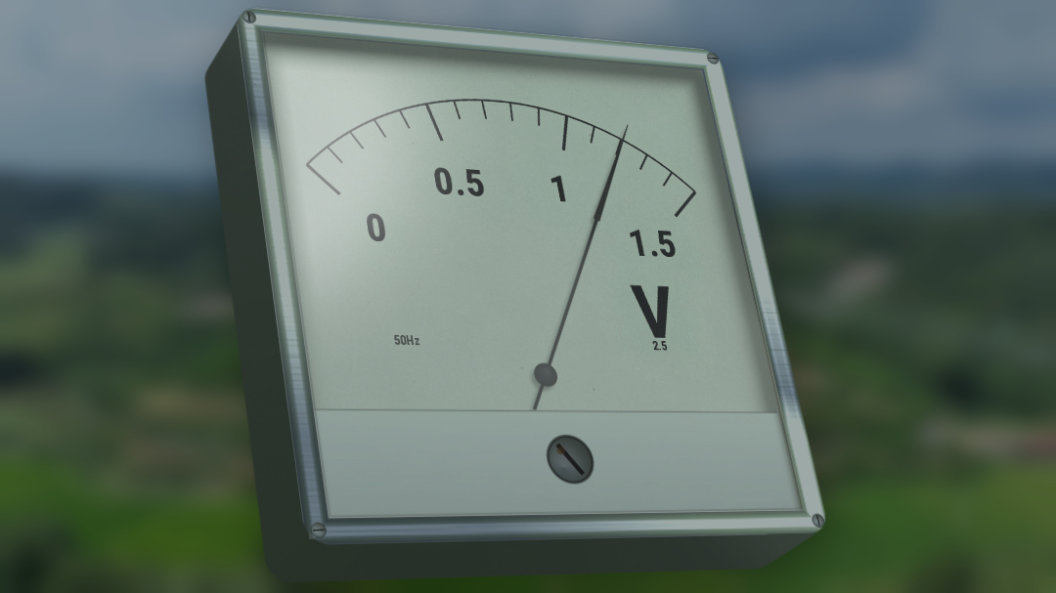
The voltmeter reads 1.2 V
